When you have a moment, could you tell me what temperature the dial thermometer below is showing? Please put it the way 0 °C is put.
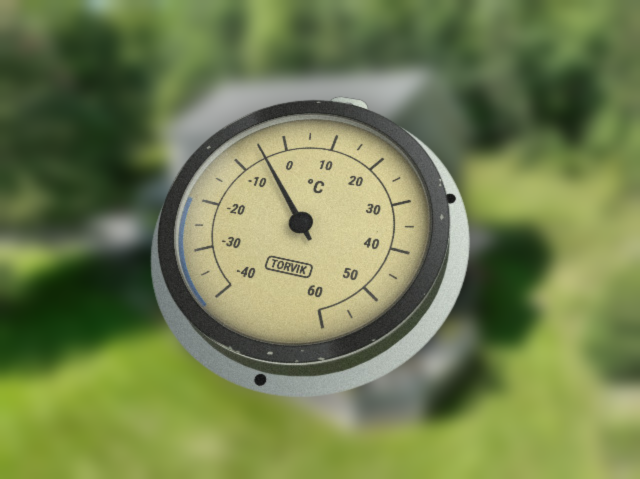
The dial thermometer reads -5 °C
